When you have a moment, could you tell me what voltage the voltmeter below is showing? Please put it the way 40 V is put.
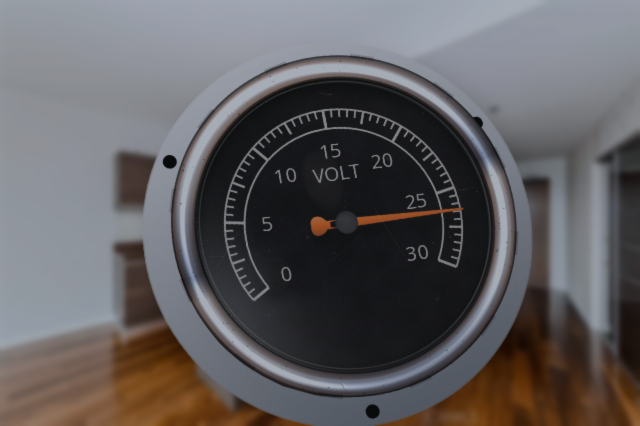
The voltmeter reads 26.5 V
